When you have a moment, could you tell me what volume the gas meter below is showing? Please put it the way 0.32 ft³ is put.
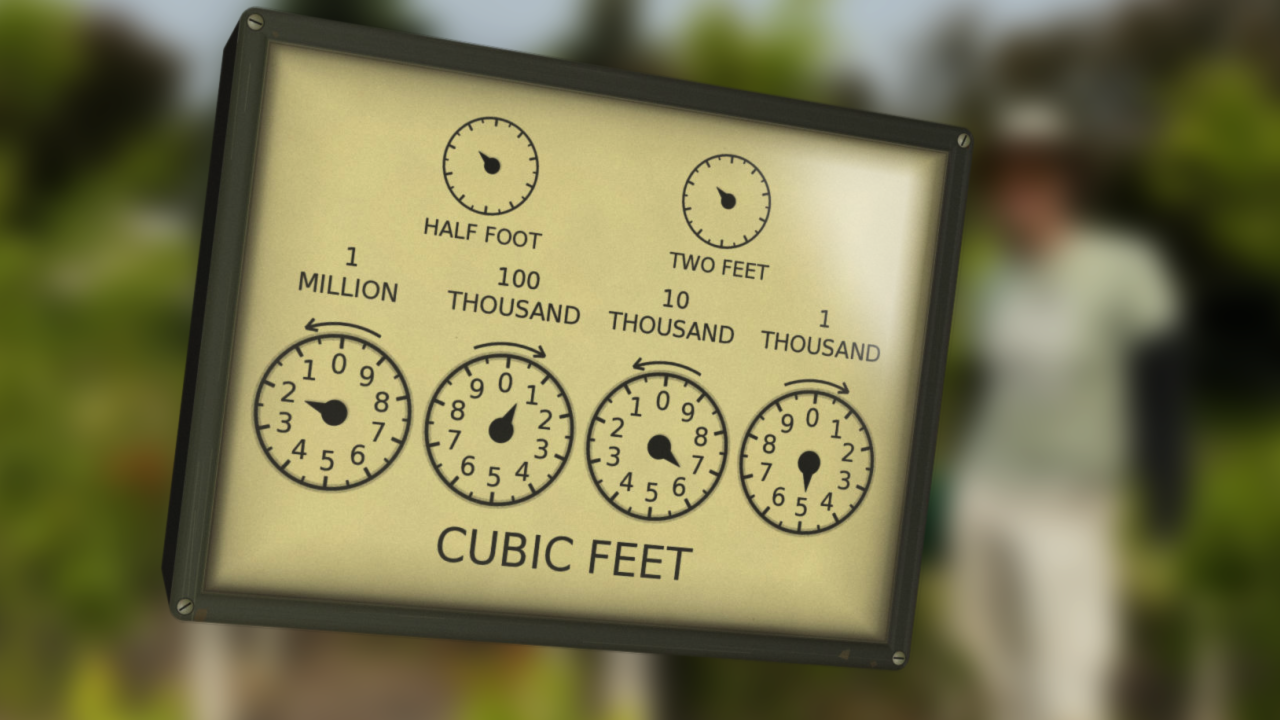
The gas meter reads 206500 ft³
